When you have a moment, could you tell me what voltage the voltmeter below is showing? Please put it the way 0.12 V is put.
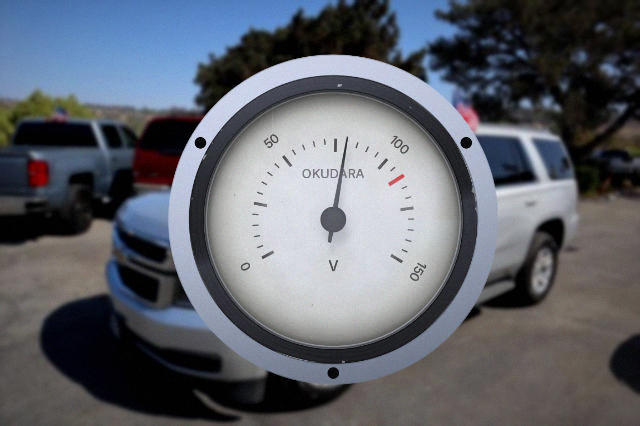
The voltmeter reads 80 V
